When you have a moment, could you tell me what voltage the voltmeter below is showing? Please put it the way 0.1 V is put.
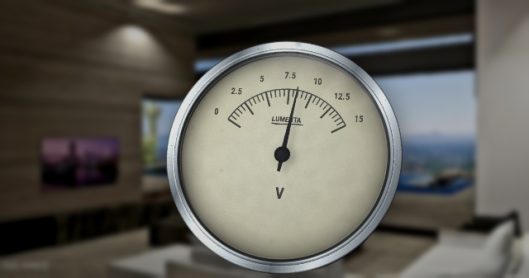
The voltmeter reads 8.5 V
